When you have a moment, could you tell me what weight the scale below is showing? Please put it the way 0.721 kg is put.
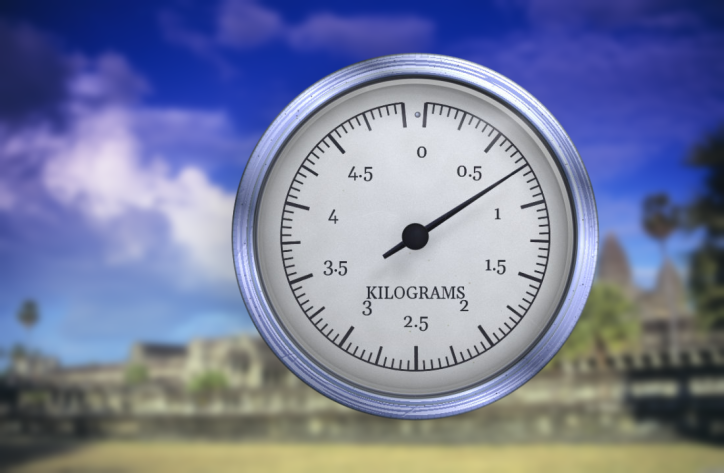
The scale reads 0.75 kg
